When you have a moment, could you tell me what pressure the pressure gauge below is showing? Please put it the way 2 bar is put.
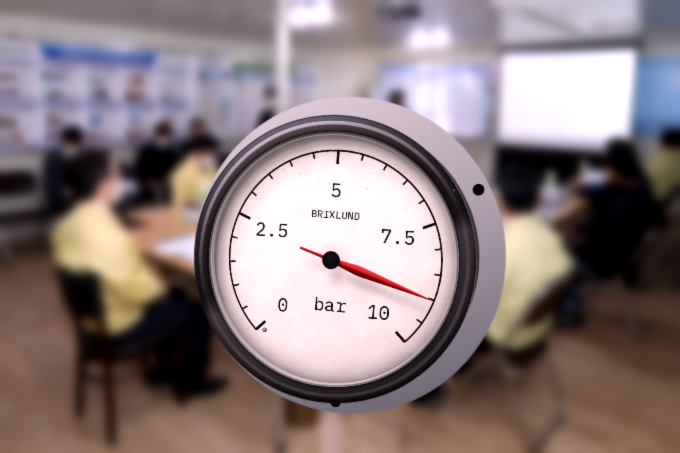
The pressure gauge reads 9 bar
